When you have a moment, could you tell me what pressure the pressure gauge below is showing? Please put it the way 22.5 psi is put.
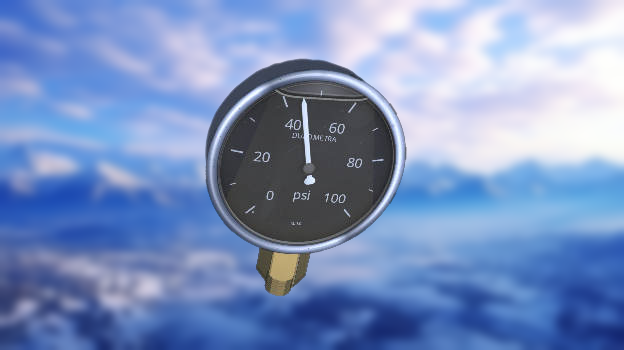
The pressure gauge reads 45 psi
